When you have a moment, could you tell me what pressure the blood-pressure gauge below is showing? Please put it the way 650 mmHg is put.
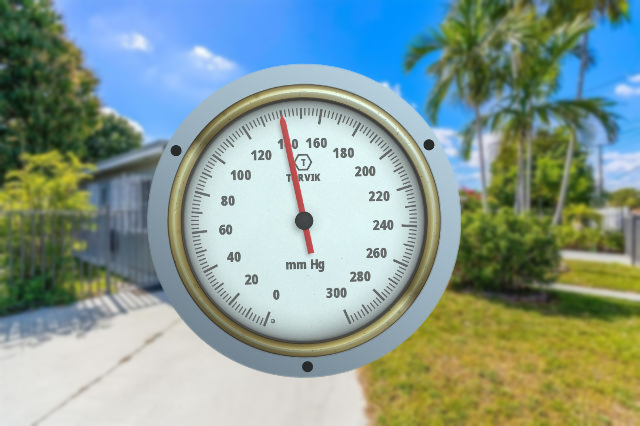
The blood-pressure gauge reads 140 mmHg
